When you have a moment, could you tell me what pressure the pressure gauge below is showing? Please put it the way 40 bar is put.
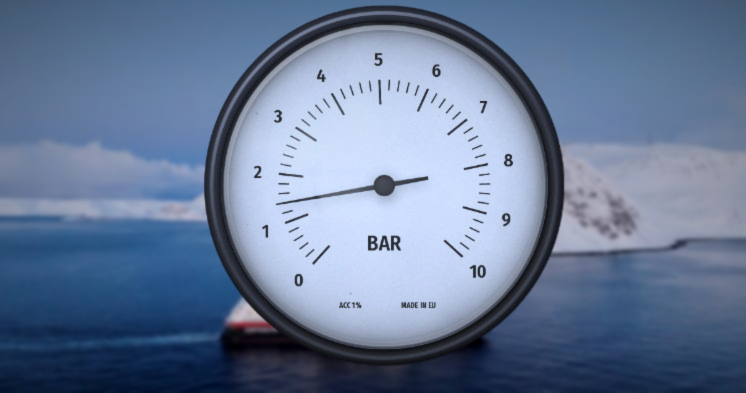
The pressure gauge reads 1.4 bar
